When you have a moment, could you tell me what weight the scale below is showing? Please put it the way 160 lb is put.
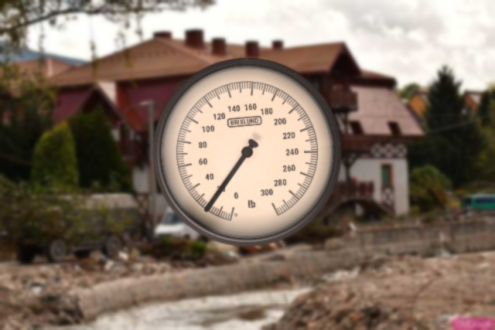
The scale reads 20 lb
